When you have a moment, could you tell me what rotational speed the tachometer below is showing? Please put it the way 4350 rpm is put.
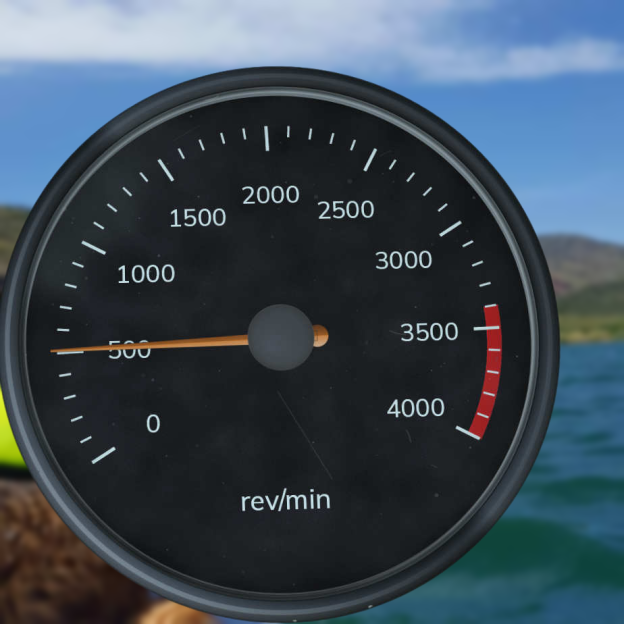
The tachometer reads 500 rpm
